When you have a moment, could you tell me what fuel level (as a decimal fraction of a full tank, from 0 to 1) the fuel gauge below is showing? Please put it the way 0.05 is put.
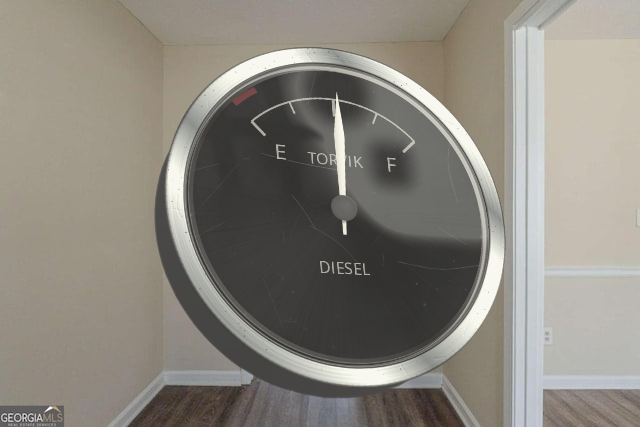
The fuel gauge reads 0.5
